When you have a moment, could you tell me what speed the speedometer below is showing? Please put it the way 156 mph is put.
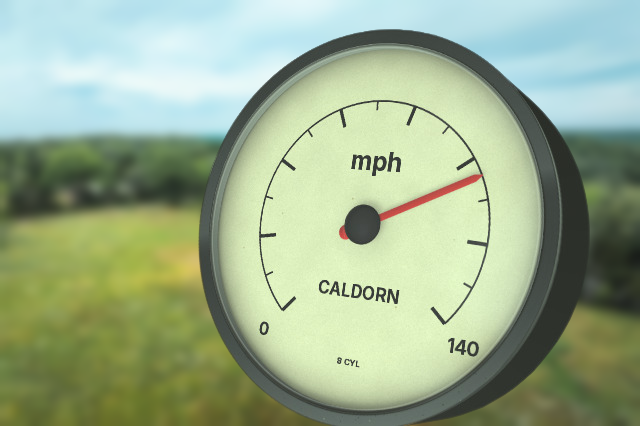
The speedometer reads 105 mph
